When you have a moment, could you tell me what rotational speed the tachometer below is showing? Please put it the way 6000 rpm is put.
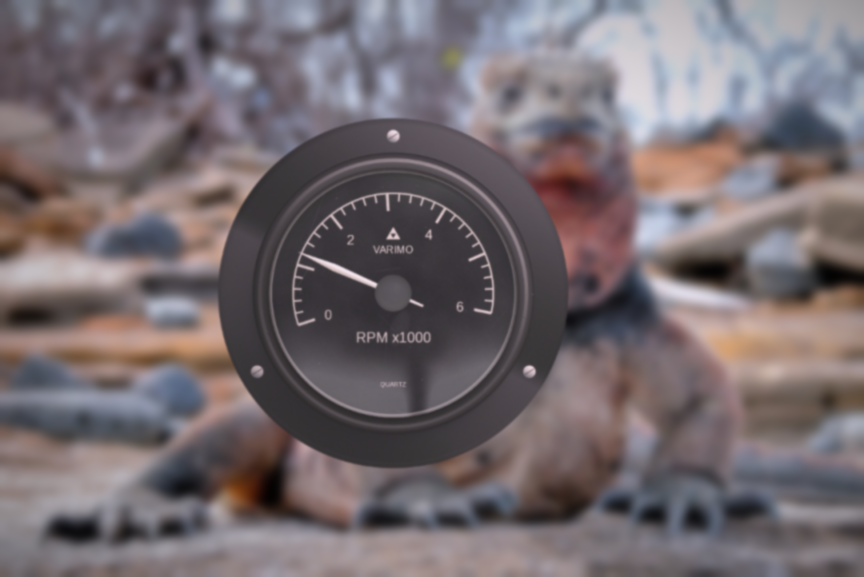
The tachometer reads 1200 rpm
